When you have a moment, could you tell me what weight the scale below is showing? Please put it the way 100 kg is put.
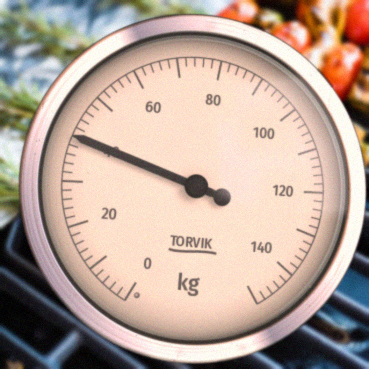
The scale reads 40 kg
